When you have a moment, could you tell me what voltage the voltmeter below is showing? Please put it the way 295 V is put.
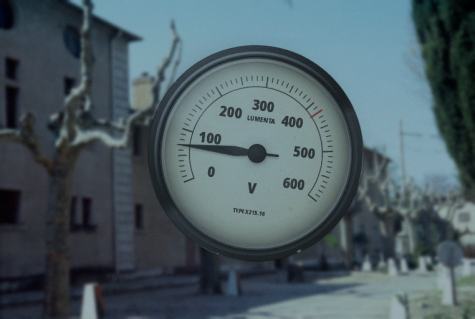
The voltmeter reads 70 V
